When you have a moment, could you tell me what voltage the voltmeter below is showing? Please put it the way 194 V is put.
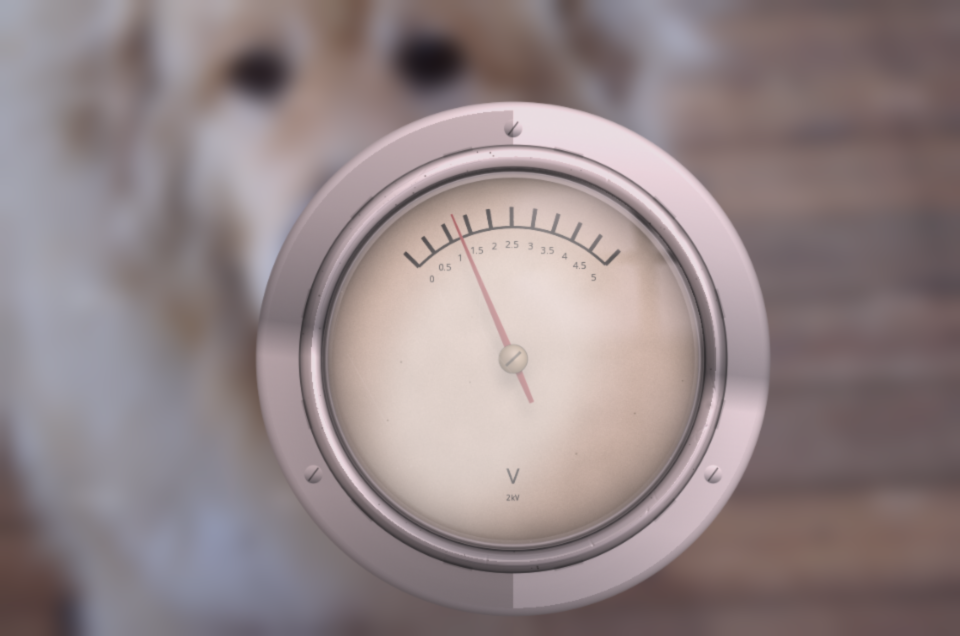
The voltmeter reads 1.25 V
